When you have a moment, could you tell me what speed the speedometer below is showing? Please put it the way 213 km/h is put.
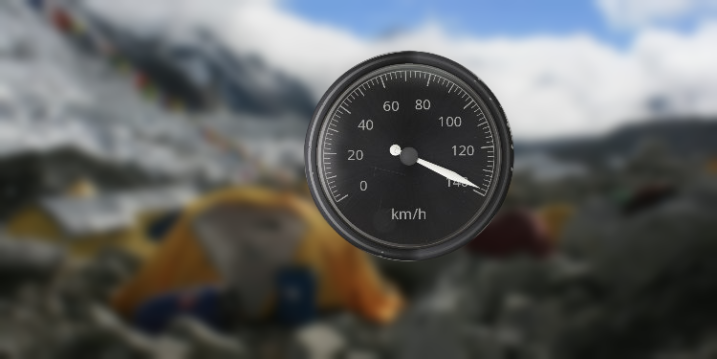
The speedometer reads 138 km/h
